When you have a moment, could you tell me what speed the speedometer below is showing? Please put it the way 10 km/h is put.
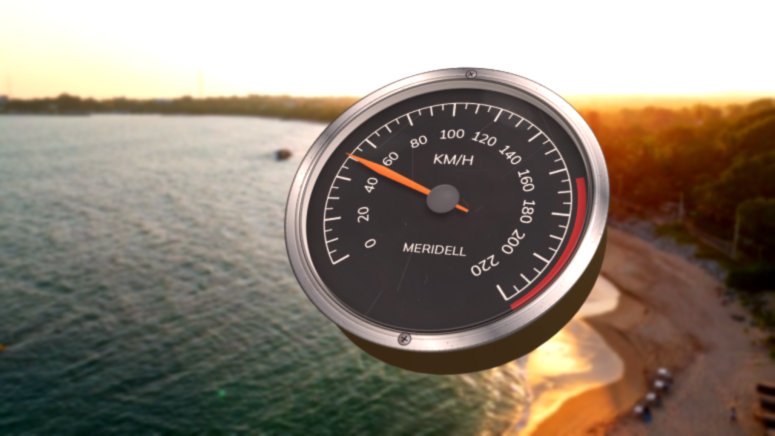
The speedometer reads 50 km/h
